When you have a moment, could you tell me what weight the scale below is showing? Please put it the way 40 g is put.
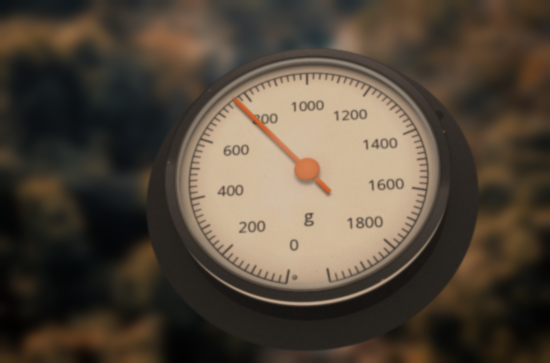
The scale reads 760 g
